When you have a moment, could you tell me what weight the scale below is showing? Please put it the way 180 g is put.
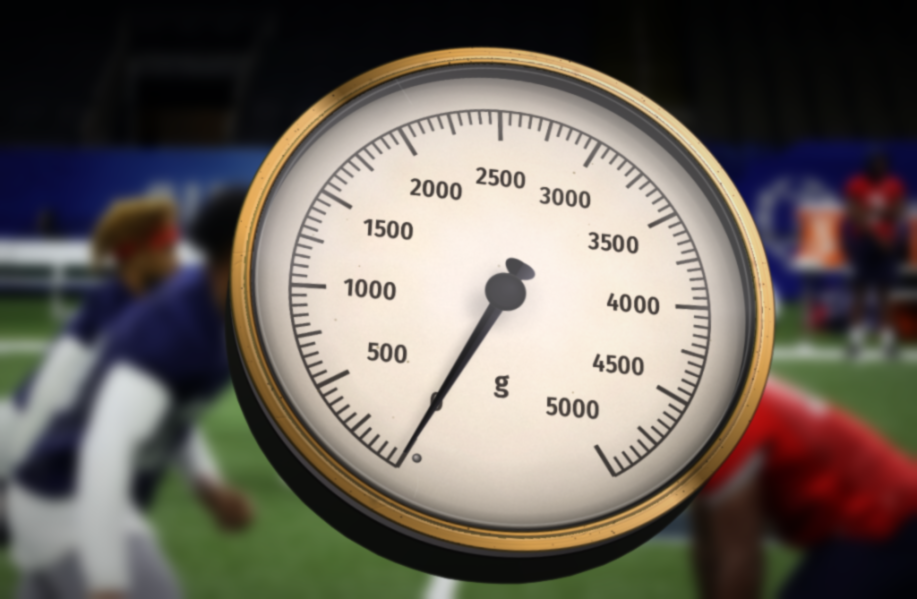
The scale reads 0 g
